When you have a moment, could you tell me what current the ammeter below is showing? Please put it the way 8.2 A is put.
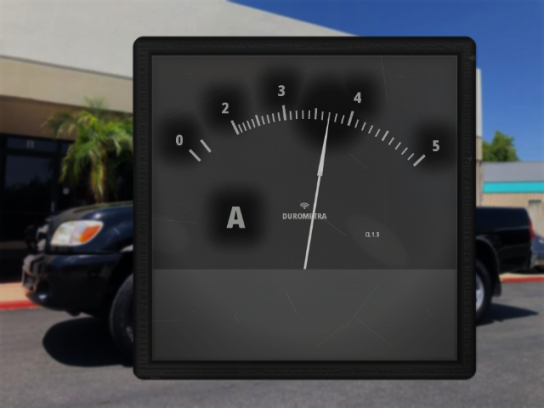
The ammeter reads 3.7 A
